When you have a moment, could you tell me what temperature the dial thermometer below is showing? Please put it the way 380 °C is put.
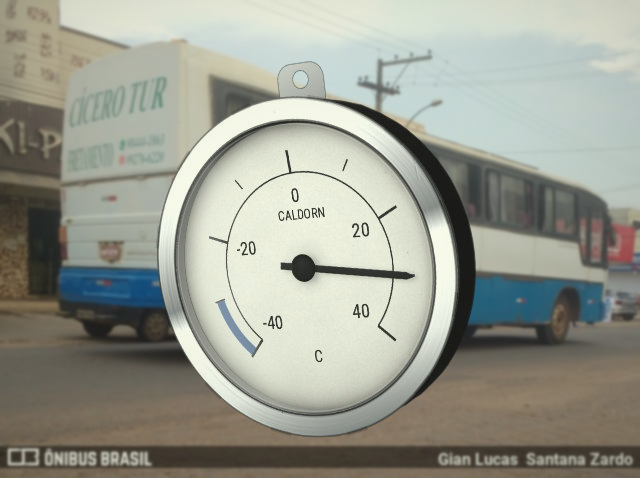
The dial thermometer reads 30 °C
